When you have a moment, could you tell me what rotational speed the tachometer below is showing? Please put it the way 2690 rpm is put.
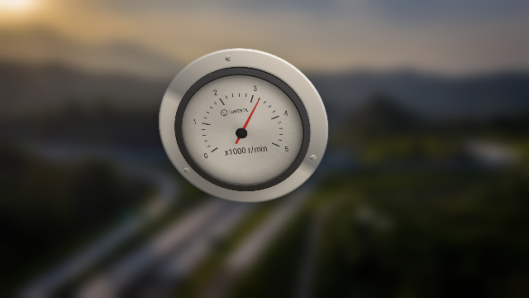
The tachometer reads 3200 rpm
